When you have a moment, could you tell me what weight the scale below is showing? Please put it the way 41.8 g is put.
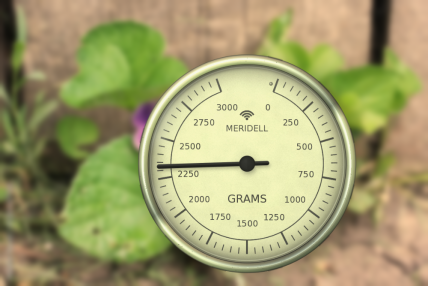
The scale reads 2325 g
